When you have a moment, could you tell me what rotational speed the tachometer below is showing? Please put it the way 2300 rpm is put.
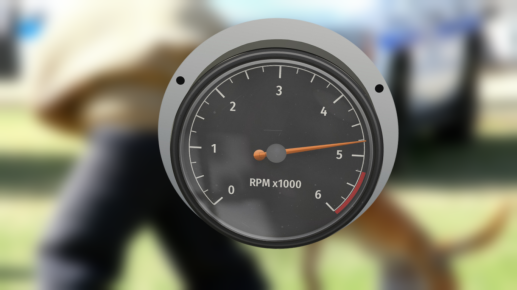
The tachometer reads 4750 rpm
